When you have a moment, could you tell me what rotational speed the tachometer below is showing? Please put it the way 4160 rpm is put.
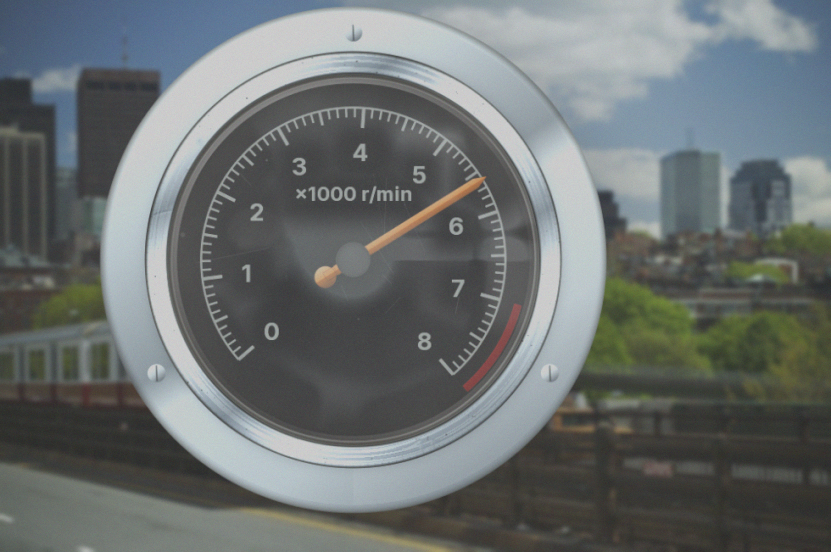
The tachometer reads 5600 rpm
